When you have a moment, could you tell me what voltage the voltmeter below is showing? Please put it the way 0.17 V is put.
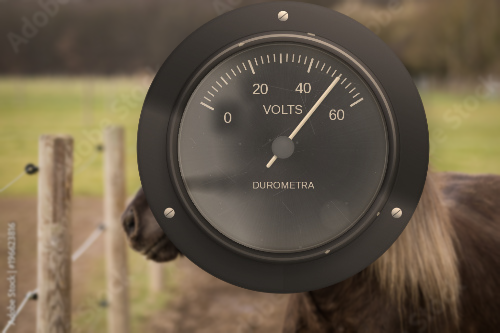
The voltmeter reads 50 V
